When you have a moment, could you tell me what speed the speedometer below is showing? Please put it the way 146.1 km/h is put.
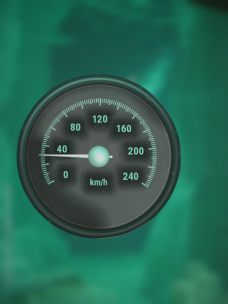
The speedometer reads 30 km/h
